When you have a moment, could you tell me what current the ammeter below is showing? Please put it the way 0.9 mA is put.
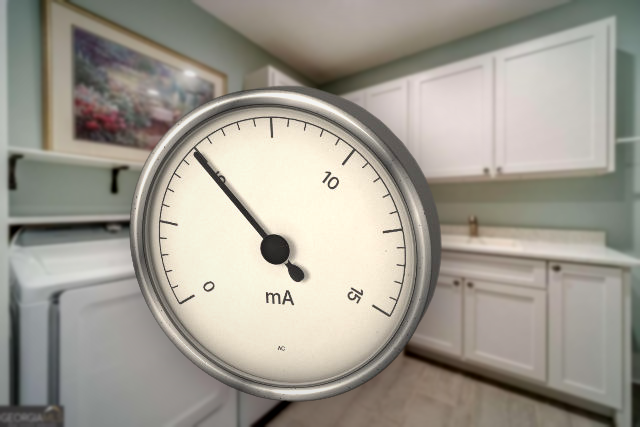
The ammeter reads 5 mA
